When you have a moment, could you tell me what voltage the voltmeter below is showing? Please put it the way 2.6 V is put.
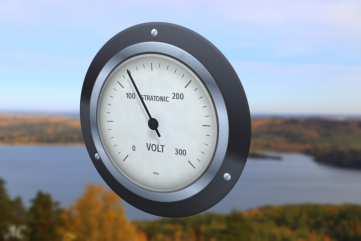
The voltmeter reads 120 V
